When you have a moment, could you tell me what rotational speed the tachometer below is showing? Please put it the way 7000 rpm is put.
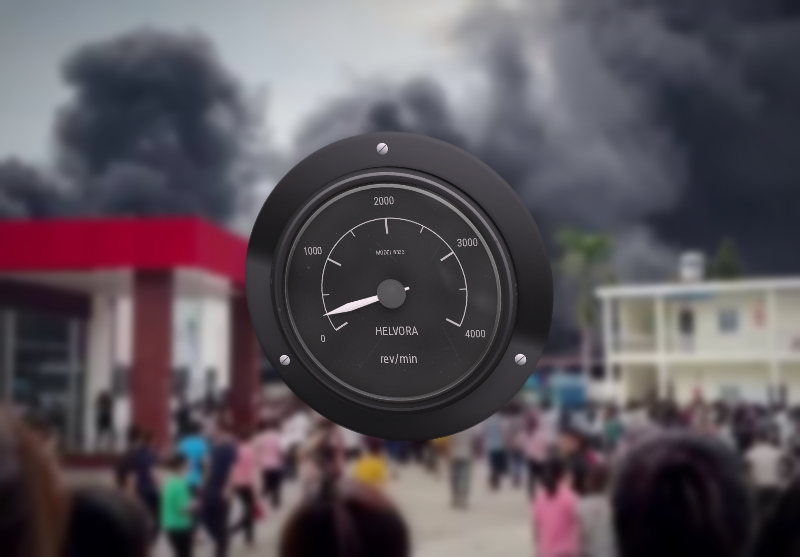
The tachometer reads 250 rpm
